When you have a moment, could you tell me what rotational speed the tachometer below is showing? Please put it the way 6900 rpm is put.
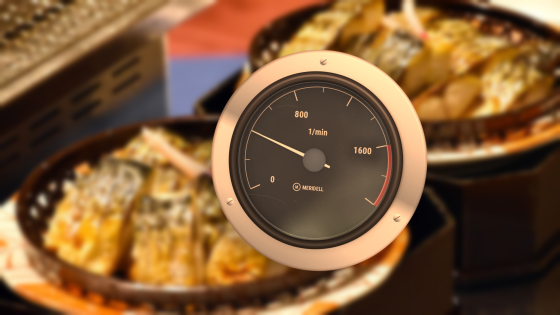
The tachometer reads 400 rpm
